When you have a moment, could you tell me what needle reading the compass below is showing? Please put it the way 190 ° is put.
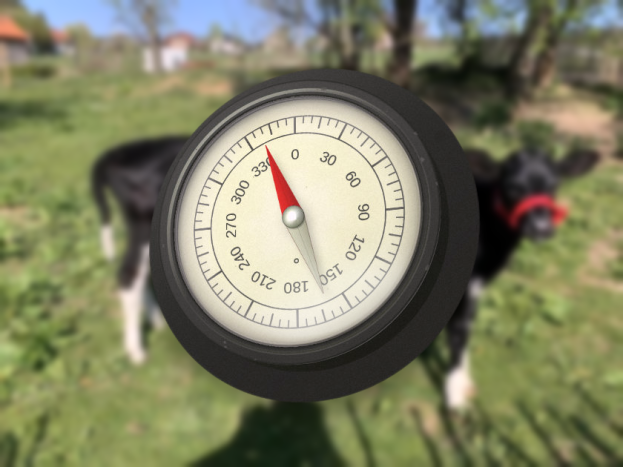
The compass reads 340 °
